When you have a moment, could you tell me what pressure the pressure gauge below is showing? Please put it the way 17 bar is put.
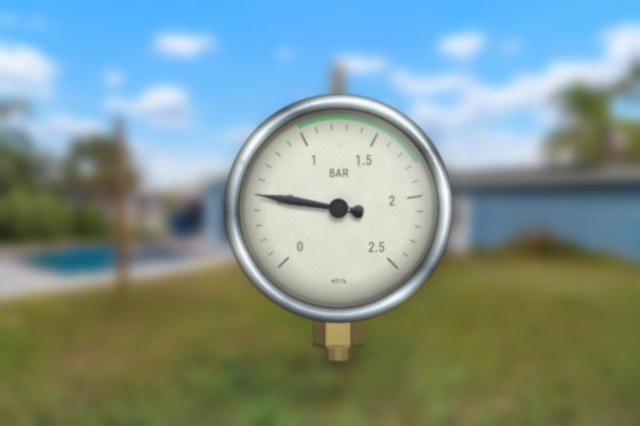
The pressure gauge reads 0.5 bar
